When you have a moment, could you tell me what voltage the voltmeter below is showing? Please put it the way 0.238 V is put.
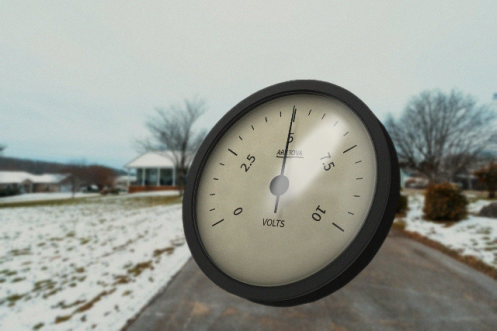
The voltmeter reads 5 V
